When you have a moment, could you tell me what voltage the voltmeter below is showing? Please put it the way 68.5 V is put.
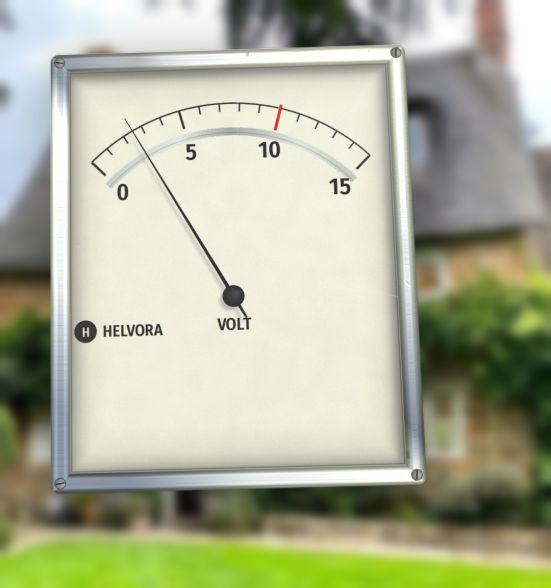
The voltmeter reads 2.5 V
